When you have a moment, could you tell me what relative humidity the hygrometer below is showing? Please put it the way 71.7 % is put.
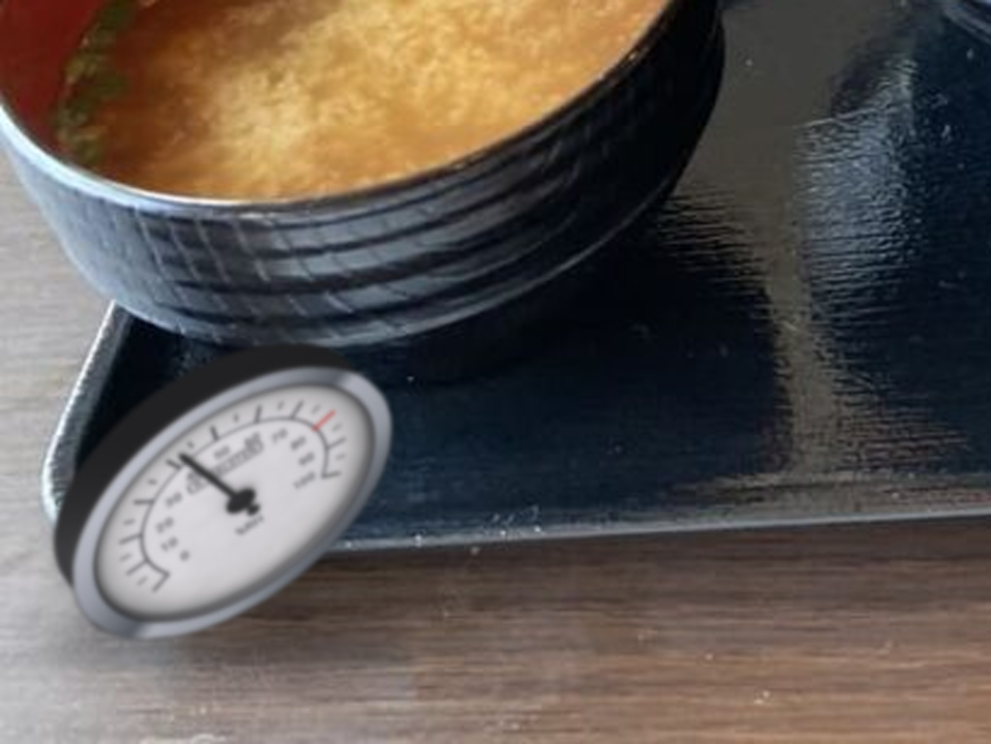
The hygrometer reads 42.5 %
